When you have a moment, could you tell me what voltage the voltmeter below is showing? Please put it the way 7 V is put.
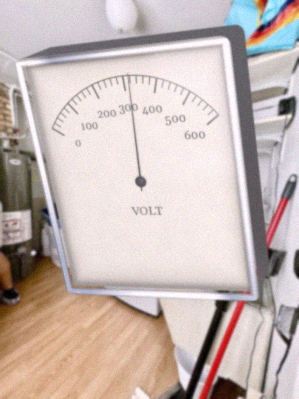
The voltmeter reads 320 V
